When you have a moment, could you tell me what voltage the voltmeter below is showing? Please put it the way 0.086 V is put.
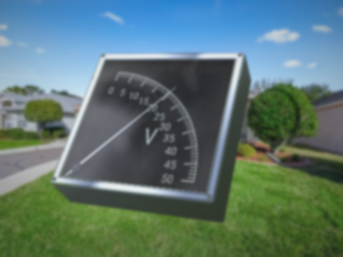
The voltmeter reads 20 V
